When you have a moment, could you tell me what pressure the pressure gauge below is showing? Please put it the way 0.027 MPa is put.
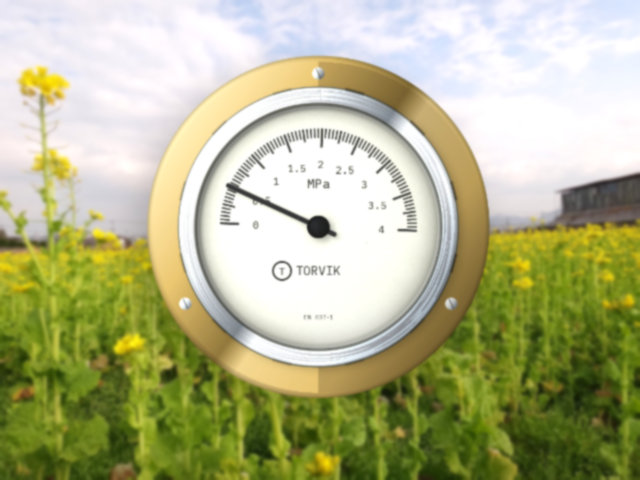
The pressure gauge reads 0.5 MPa
